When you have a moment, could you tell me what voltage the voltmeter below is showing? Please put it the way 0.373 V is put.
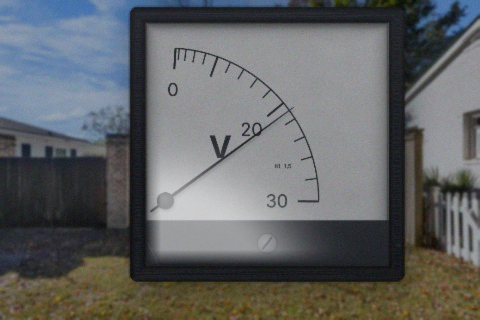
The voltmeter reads 21 V
